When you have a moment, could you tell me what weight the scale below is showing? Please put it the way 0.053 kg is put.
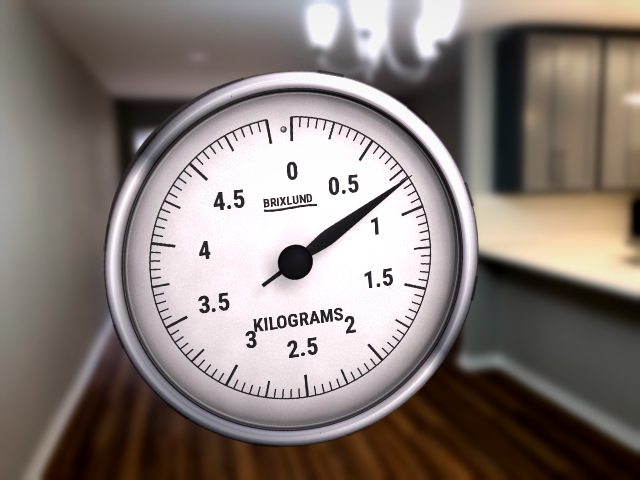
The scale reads 0.8 kg
